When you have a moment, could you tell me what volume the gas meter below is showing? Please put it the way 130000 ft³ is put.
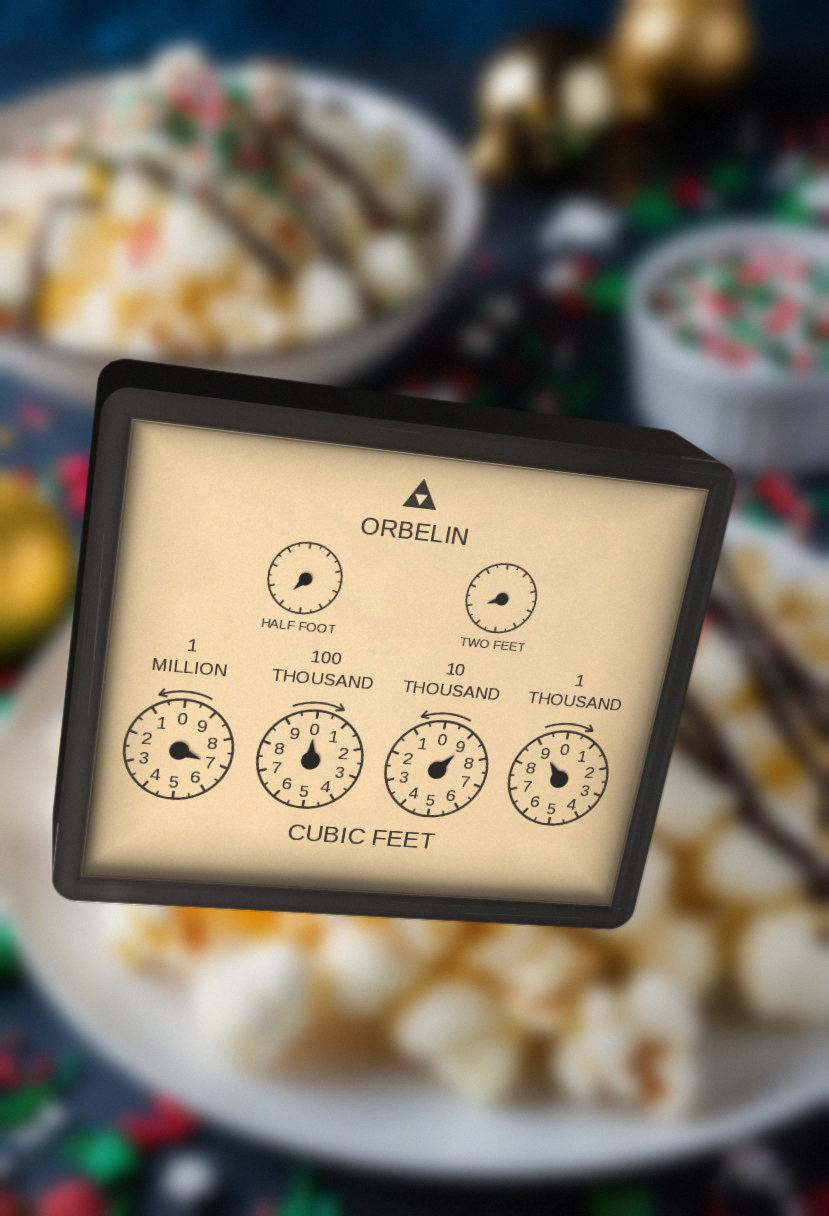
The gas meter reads 698900 ft³
